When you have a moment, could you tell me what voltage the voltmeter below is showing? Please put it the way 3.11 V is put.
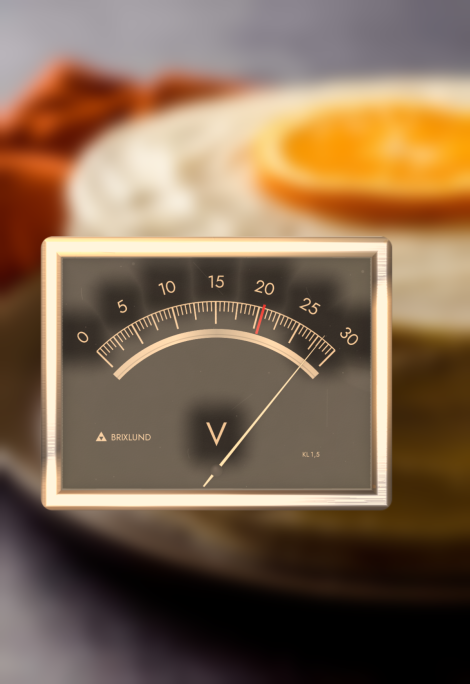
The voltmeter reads 28 V
